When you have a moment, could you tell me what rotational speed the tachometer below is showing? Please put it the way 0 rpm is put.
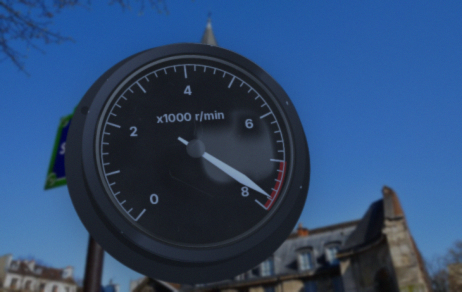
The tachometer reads 7800 rpm
